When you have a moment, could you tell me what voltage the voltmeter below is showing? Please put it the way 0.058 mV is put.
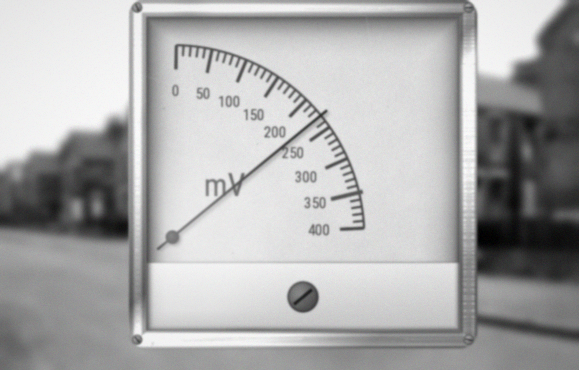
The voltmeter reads 230 mV
